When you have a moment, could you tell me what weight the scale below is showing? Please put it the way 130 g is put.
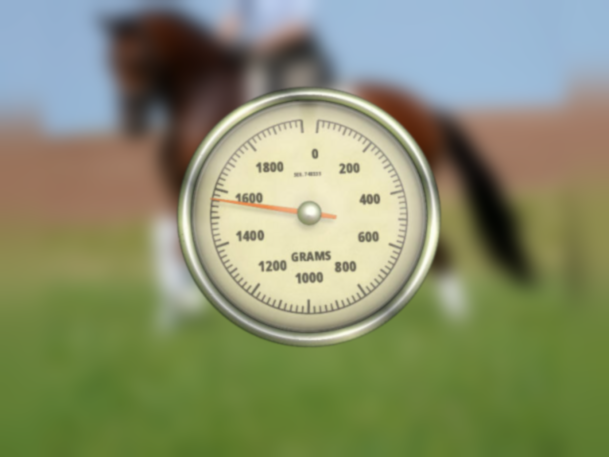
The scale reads 1560 g
